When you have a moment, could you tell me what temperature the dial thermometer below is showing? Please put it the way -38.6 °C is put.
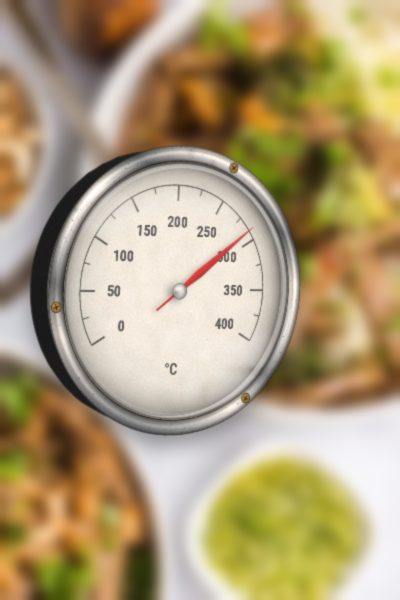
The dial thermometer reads 287.5 °C
